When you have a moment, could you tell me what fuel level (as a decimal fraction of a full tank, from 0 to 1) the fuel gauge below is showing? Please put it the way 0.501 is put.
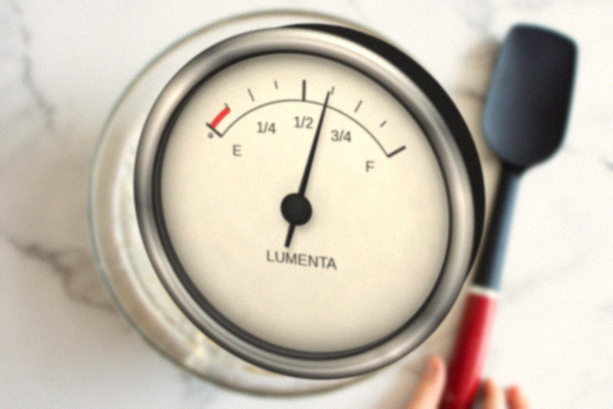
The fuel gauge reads 0.625
